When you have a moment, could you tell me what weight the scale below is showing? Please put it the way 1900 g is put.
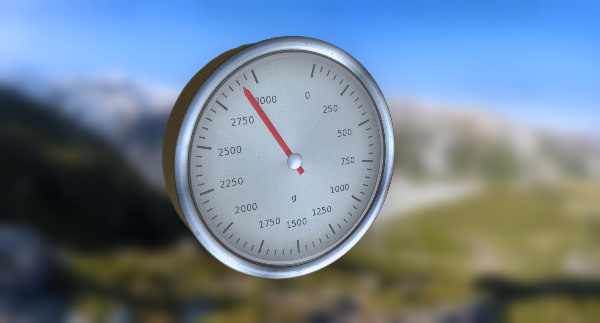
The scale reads 2900 g
